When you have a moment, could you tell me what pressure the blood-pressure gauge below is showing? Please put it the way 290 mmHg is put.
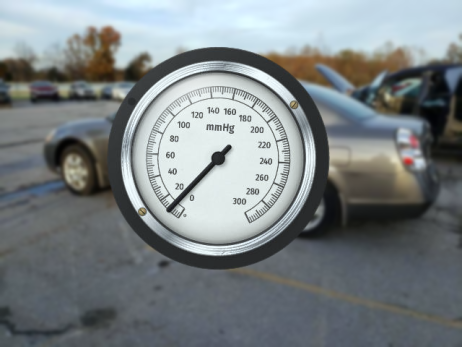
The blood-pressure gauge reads 10 mmHg
